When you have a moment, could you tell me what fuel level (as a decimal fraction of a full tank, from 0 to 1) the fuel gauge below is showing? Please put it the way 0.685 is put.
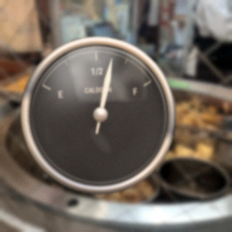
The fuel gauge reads 0.625
